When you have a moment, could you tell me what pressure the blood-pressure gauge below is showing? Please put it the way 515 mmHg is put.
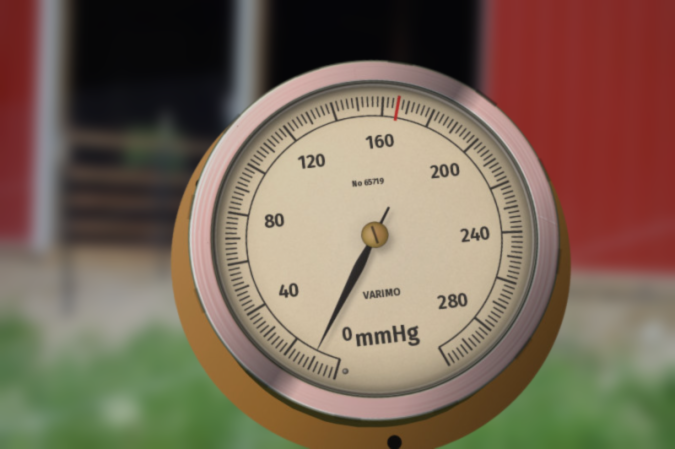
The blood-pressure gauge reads 10 mmHg
